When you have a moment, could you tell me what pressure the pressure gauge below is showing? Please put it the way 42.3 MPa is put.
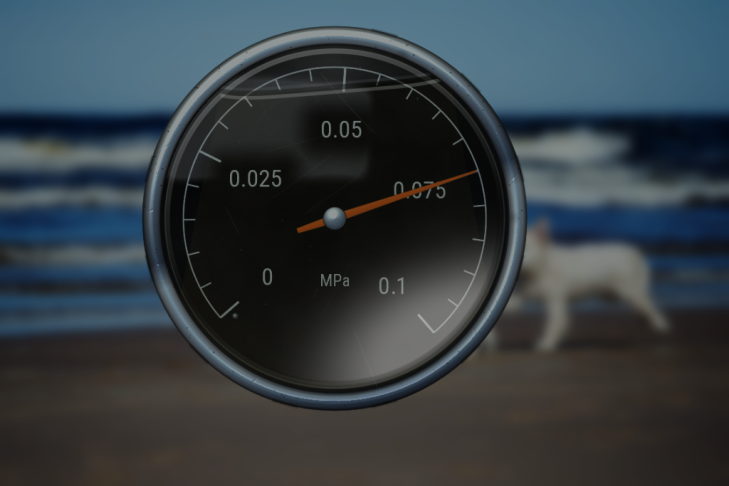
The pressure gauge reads 0.075 MPa
